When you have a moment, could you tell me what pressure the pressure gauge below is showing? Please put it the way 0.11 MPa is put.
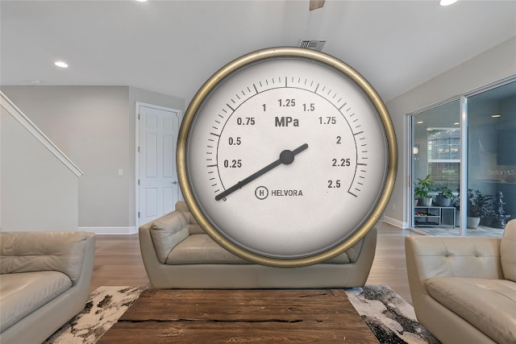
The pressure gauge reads 0 MPa
